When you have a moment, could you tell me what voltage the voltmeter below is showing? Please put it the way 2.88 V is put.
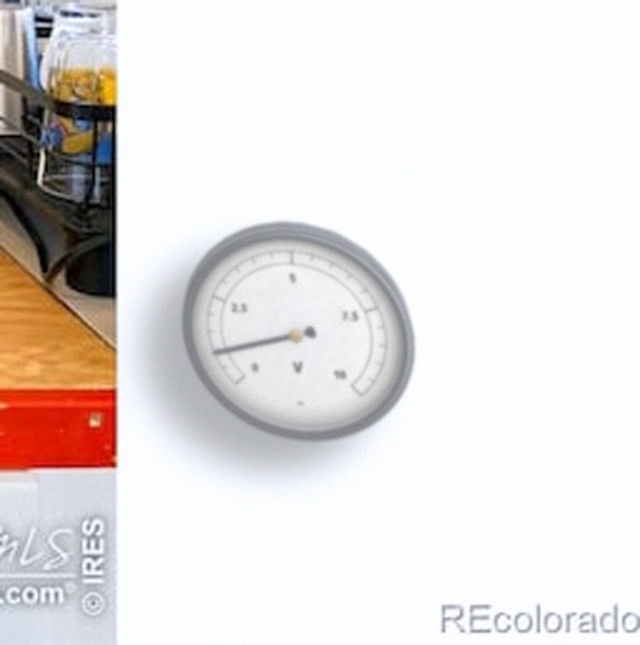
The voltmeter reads 1 V
